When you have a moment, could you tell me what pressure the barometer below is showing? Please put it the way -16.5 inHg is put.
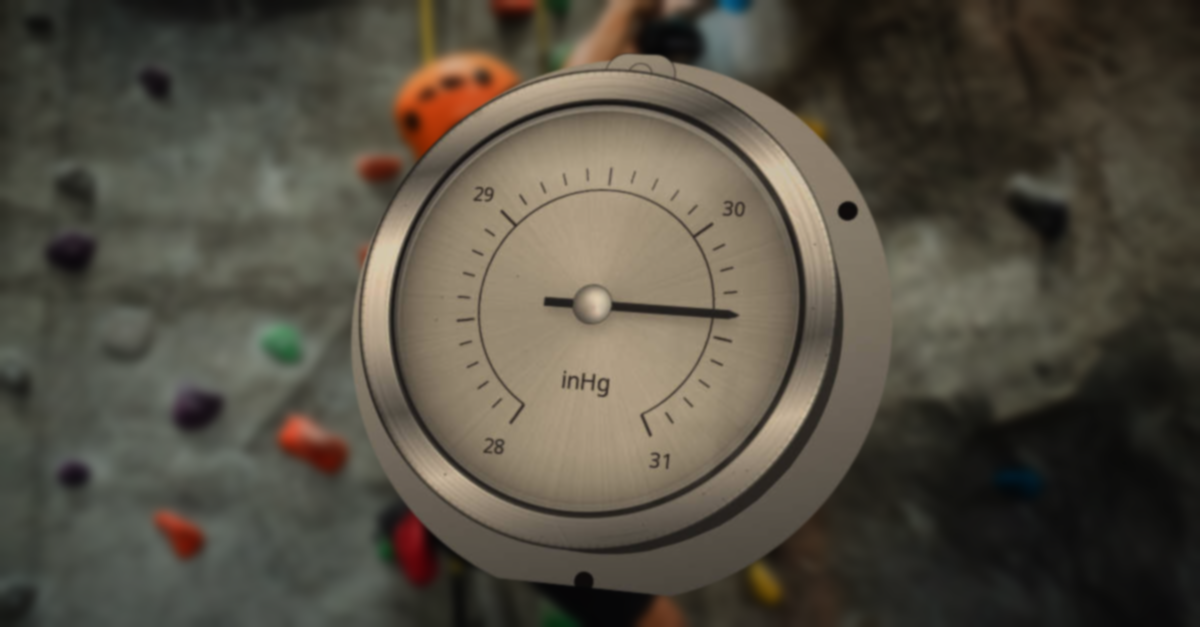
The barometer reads 30.4 inHg
